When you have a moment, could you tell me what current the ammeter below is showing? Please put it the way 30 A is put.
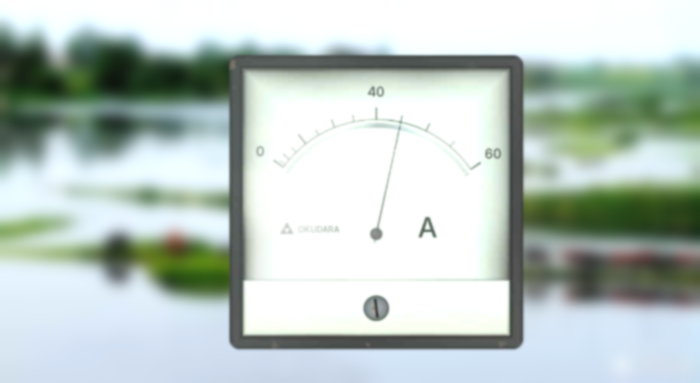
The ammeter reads 45 A
